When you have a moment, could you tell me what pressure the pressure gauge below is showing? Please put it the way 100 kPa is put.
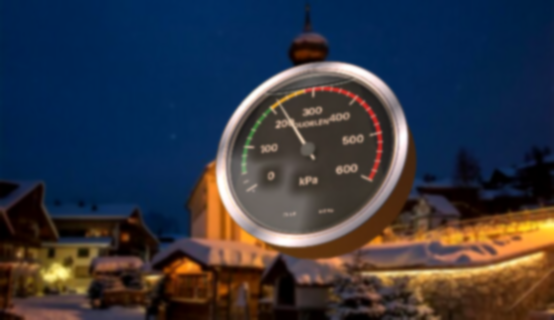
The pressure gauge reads 220 kPa
